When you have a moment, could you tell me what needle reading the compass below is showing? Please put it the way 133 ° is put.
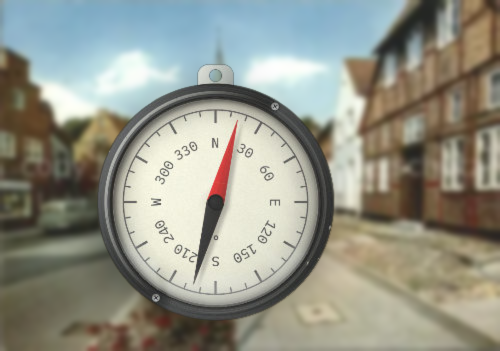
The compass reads 15 °
